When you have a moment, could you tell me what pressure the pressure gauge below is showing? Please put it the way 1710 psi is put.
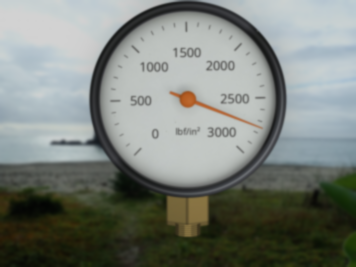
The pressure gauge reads 2750 psi
